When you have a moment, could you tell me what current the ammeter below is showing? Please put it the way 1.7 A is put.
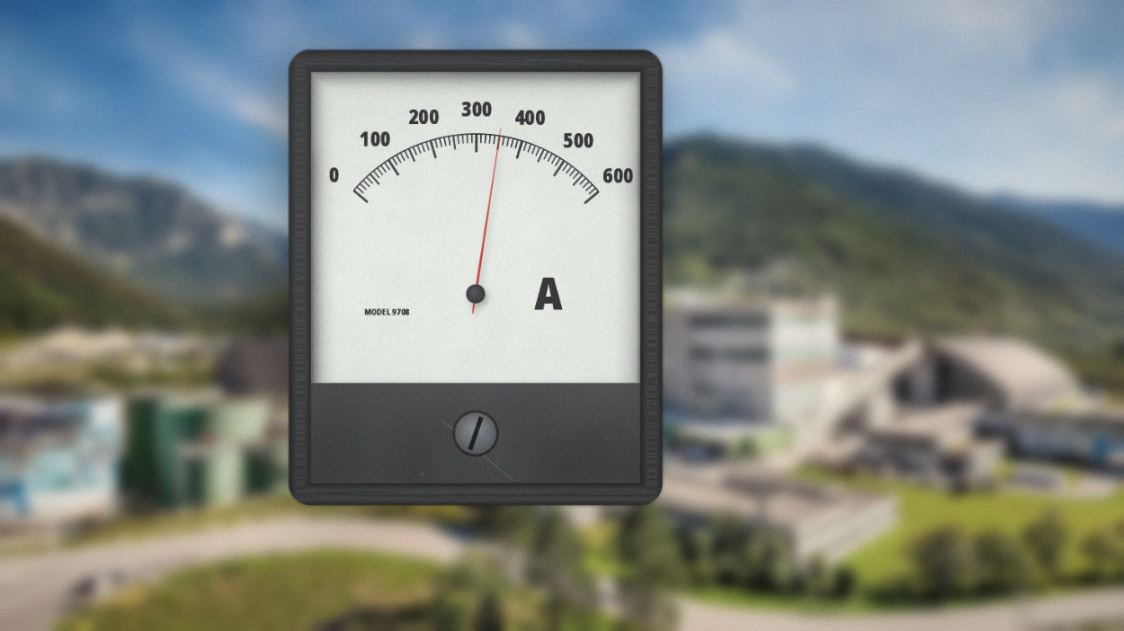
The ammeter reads 350 A
